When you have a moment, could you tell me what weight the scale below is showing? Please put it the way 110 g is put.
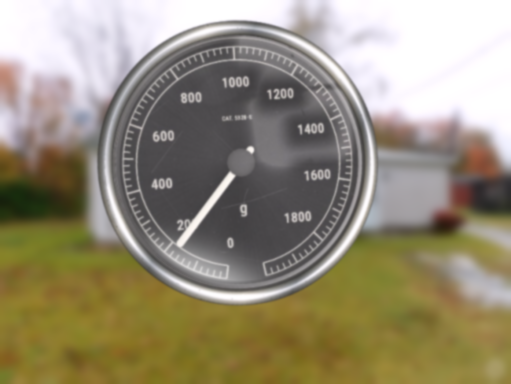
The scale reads 180 g
